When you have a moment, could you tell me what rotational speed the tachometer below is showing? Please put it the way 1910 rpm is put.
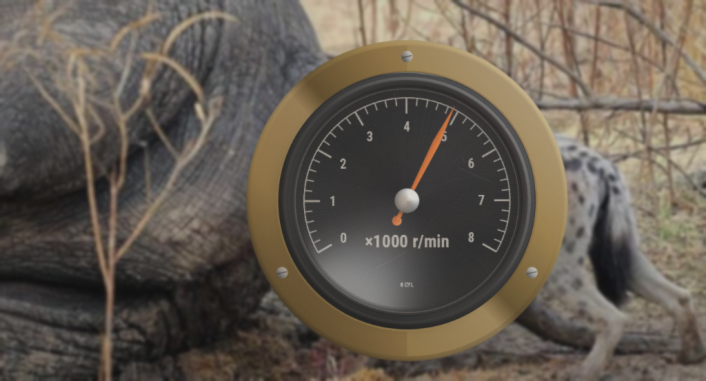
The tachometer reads 4900 rpm
